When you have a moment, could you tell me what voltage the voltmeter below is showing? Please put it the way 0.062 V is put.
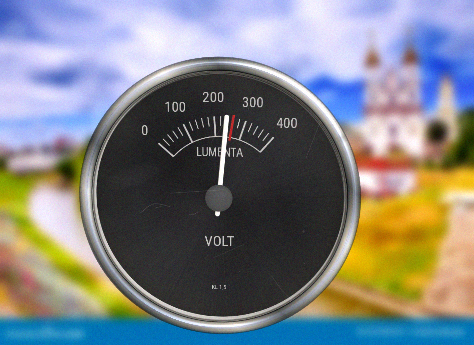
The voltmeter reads 240 V
